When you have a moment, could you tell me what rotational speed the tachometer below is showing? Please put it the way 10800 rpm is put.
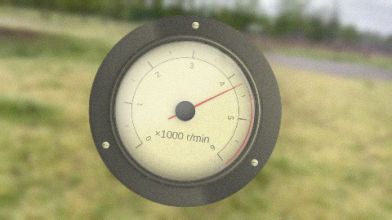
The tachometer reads 4250 rpm
